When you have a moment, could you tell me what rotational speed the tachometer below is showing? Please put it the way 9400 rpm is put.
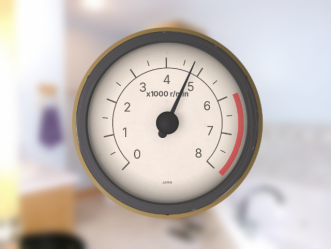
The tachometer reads 4750 rpm
